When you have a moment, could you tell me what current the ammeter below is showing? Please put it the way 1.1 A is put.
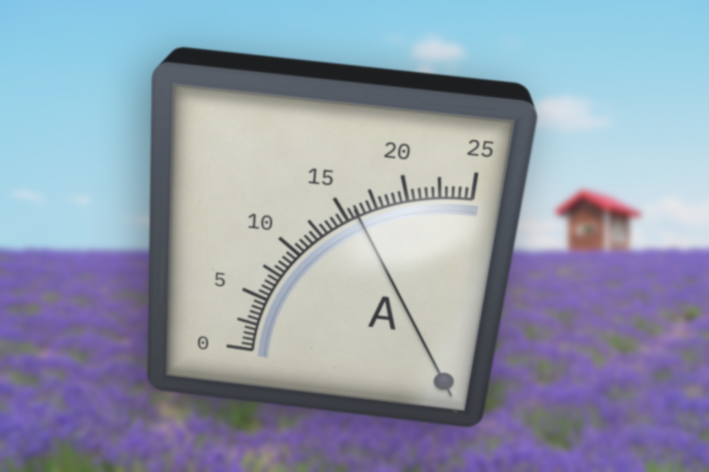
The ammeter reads 16 A
